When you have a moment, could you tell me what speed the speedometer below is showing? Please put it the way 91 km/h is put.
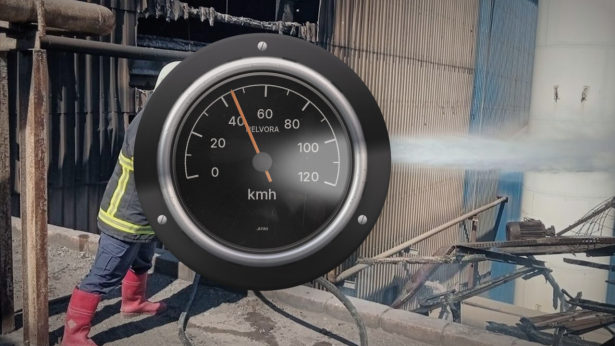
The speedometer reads 45 km/h
